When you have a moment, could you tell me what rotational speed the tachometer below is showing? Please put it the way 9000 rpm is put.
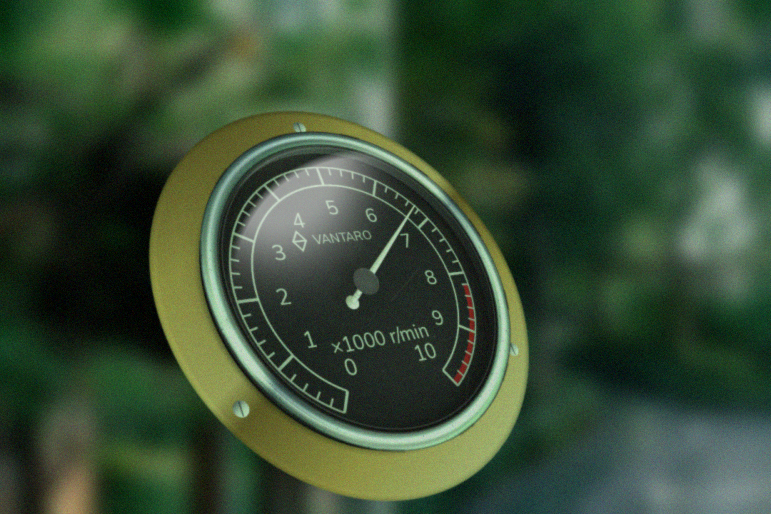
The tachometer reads 6700 rpm
